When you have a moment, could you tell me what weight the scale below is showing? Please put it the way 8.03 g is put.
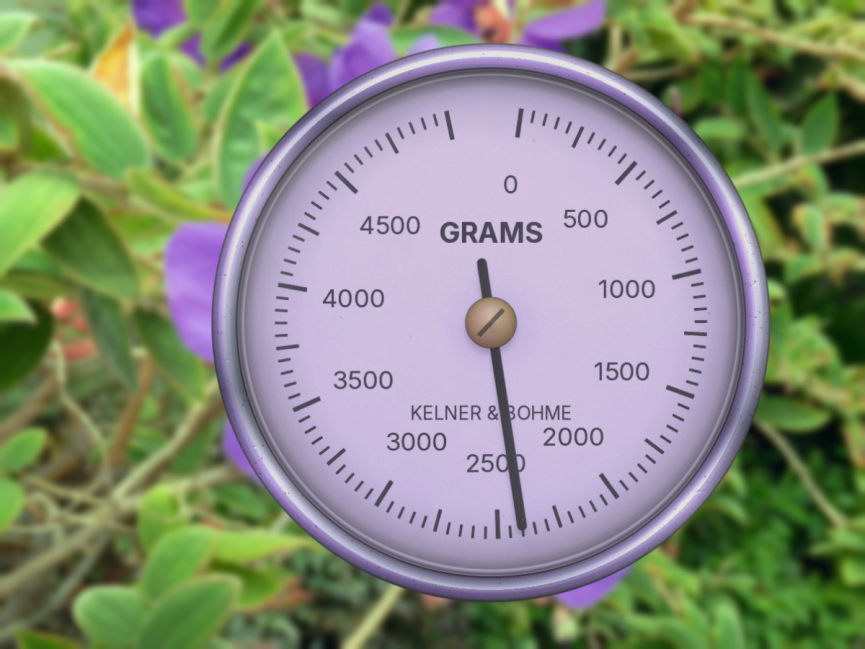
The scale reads 2400 g
